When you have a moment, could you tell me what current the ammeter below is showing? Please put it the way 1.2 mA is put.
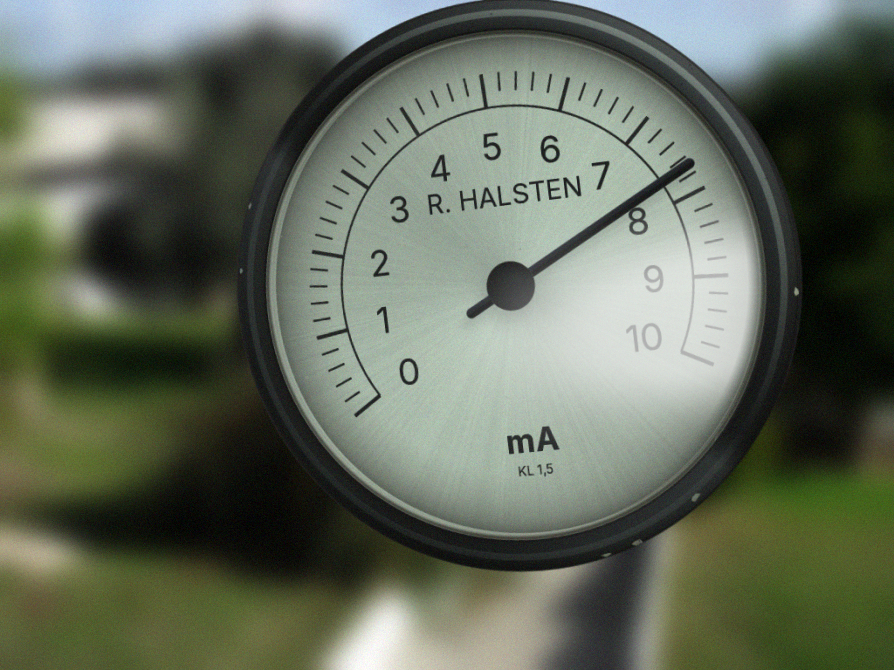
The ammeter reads 7.7 mA
